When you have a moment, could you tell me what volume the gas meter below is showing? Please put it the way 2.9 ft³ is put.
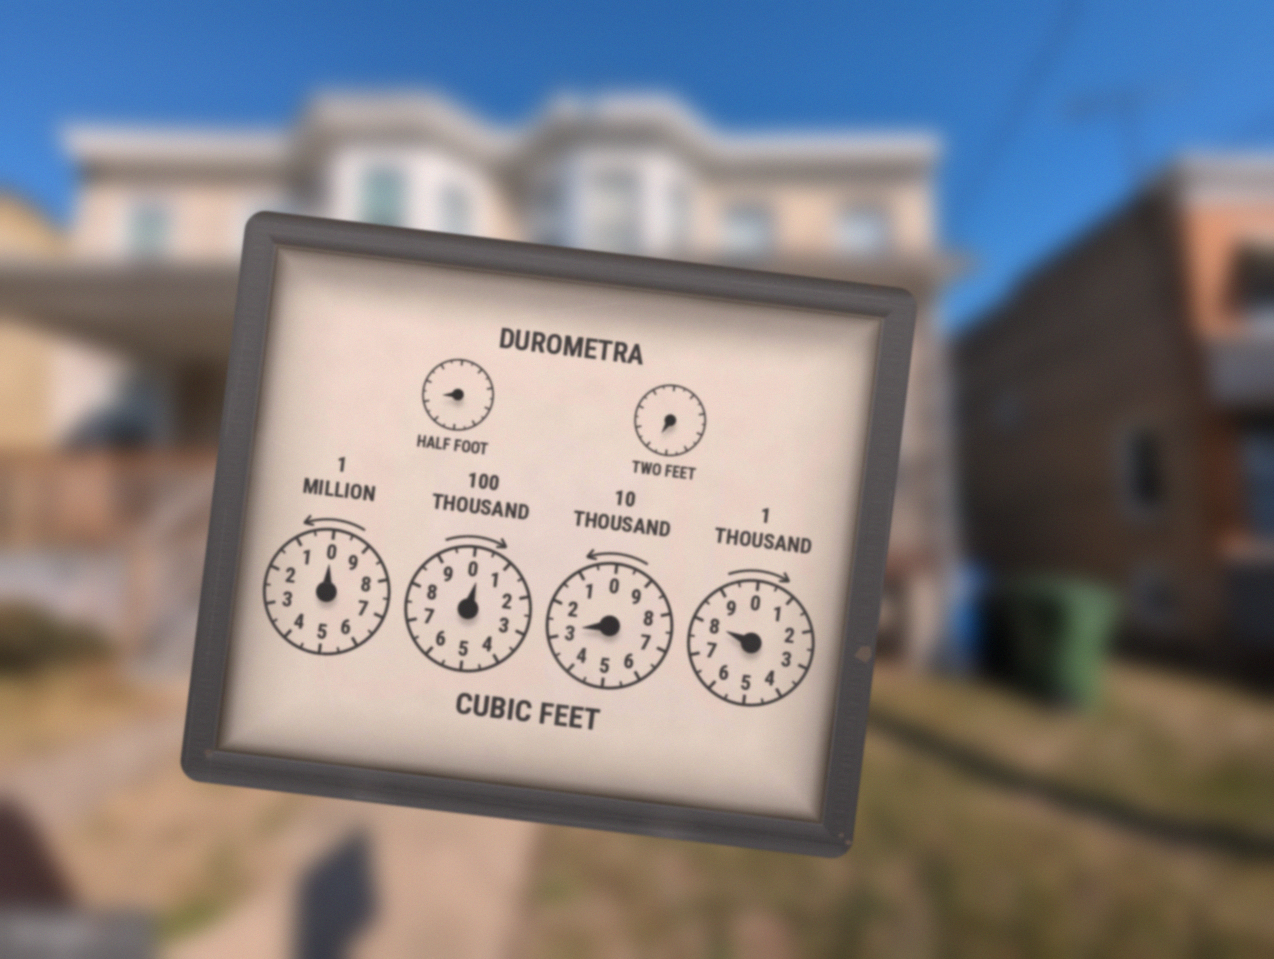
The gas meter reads 2800 ft³
